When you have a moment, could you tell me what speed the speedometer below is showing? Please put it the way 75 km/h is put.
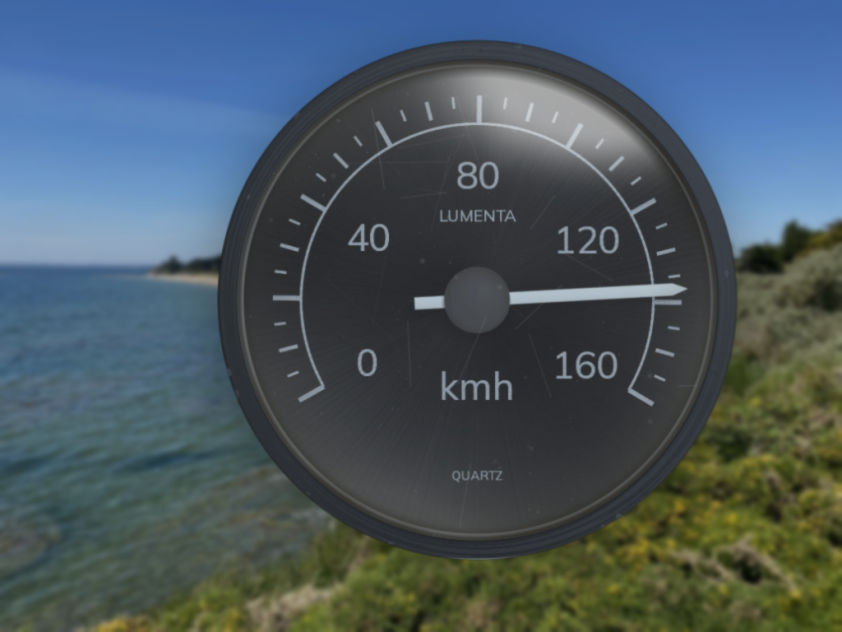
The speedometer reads 137.5 km/h
